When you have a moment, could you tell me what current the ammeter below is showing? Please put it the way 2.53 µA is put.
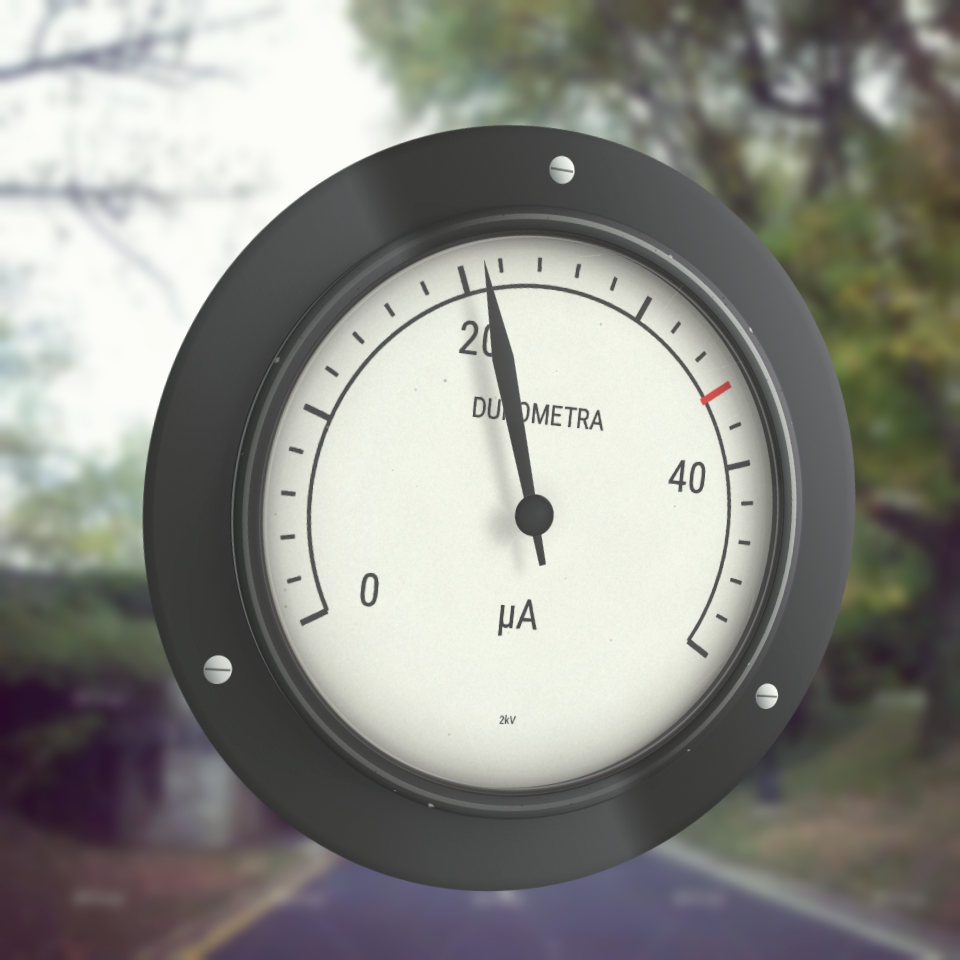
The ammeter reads 21 µA
